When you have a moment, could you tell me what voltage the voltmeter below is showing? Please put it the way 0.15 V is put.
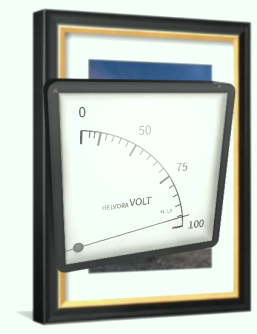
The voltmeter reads 95 V
